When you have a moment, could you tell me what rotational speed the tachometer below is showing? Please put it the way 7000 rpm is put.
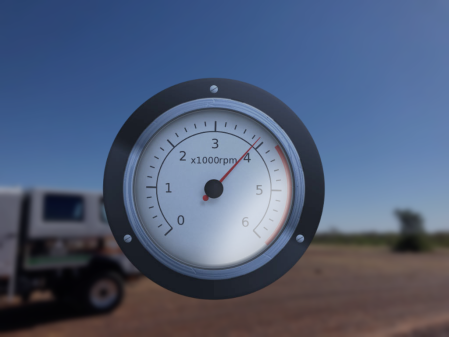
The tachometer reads 3900 rpm
